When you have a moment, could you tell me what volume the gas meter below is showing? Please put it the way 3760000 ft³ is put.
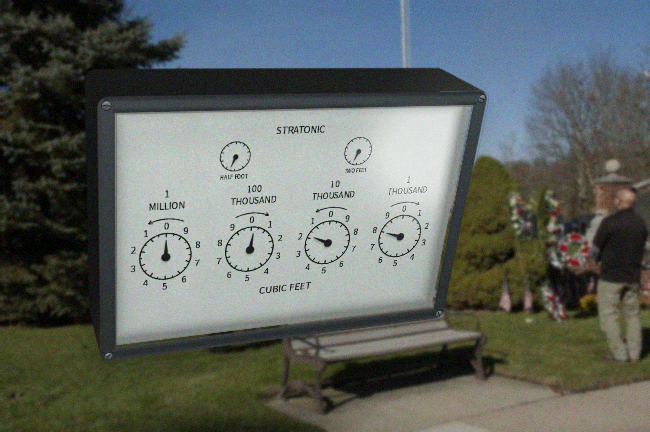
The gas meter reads 1800 ft³
